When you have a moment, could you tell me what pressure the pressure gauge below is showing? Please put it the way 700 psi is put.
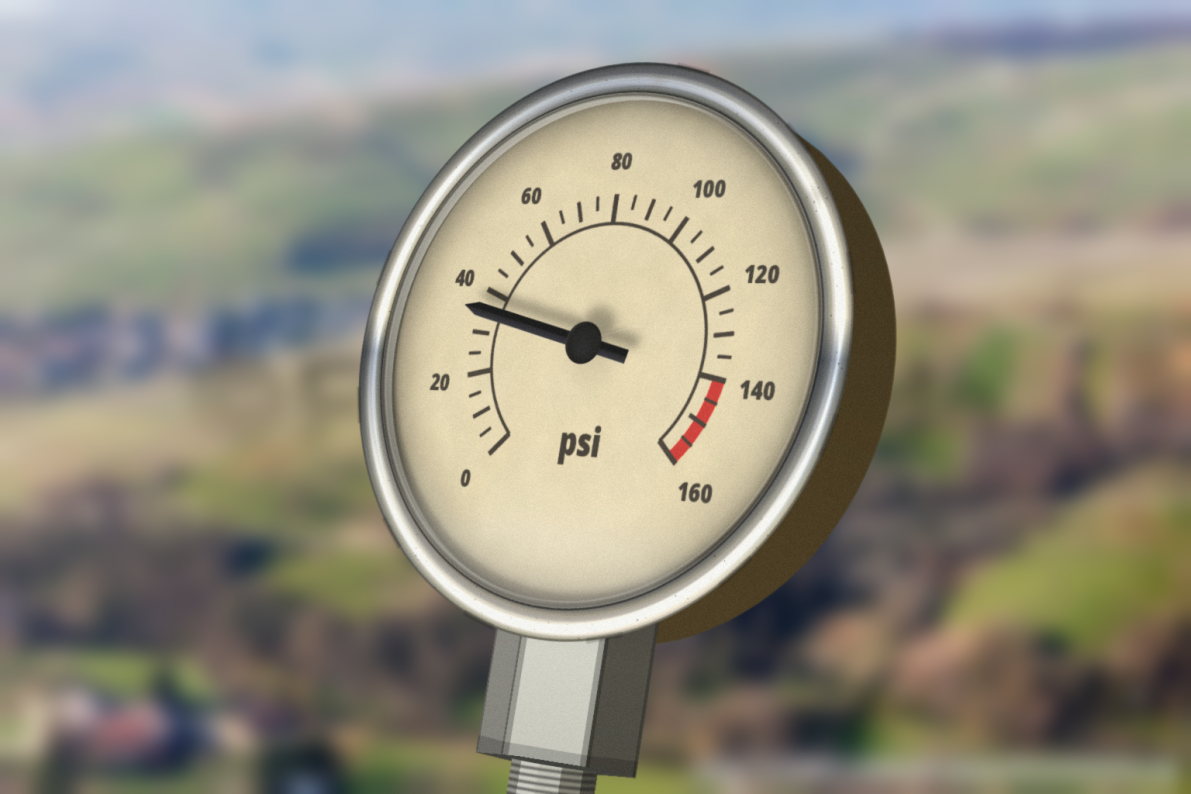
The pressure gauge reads 35 psi
